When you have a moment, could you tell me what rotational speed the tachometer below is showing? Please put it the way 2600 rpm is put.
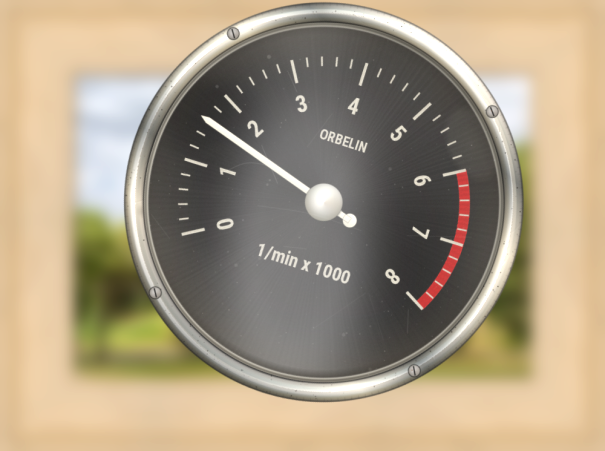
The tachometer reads 1600 rpm
